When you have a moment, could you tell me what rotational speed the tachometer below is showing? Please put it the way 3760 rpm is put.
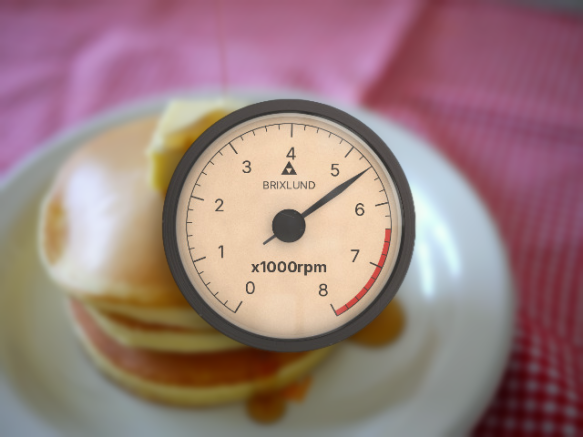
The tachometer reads 5400 rpm
